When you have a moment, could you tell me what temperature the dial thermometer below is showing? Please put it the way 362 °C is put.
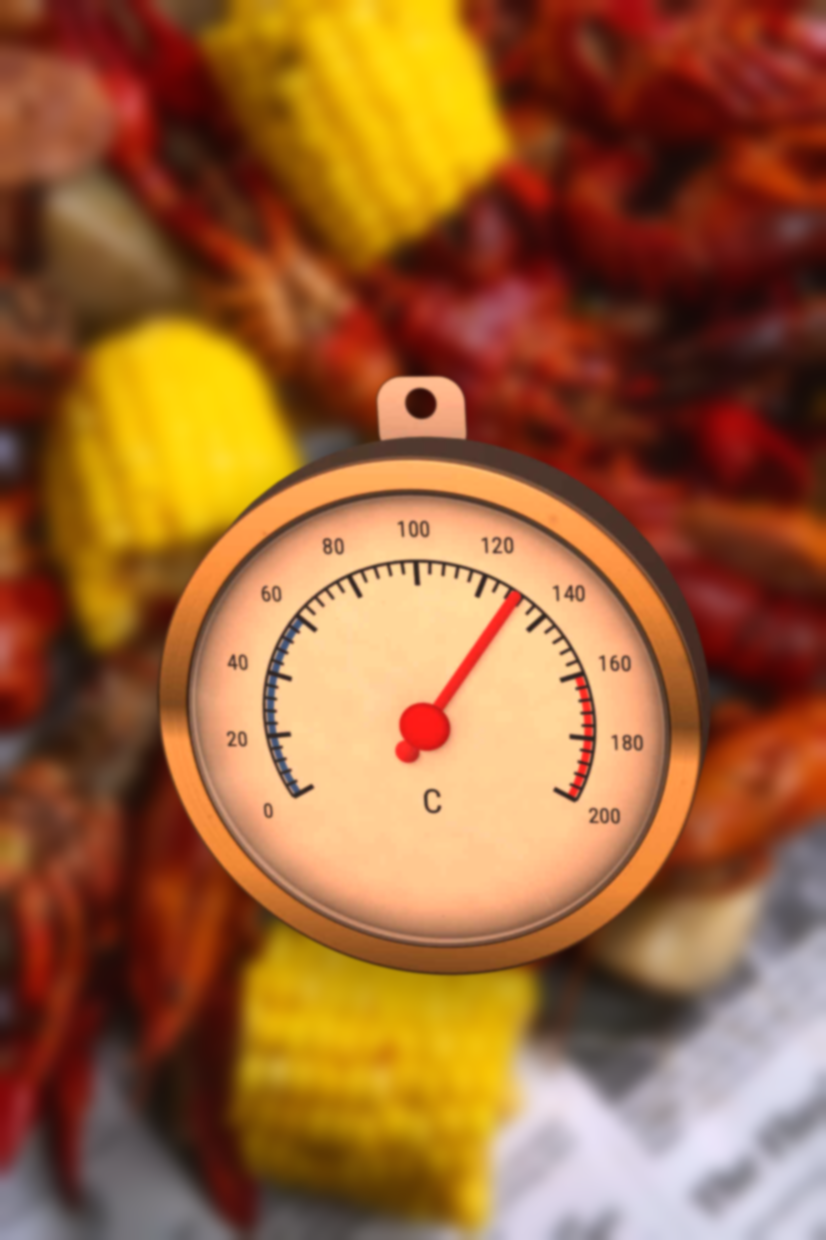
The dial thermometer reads 130 °C
